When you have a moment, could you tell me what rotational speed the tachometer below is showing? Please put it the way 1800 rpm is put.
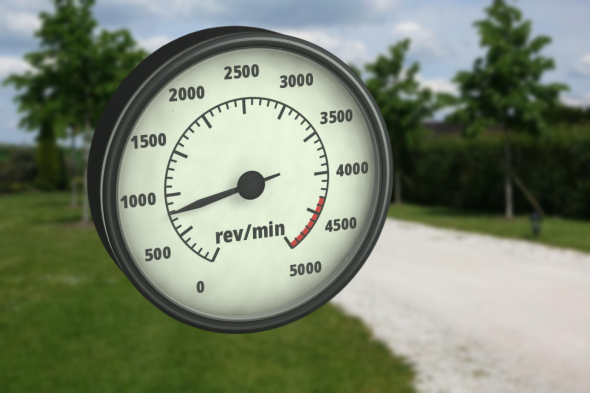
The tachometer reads 800 rpm
